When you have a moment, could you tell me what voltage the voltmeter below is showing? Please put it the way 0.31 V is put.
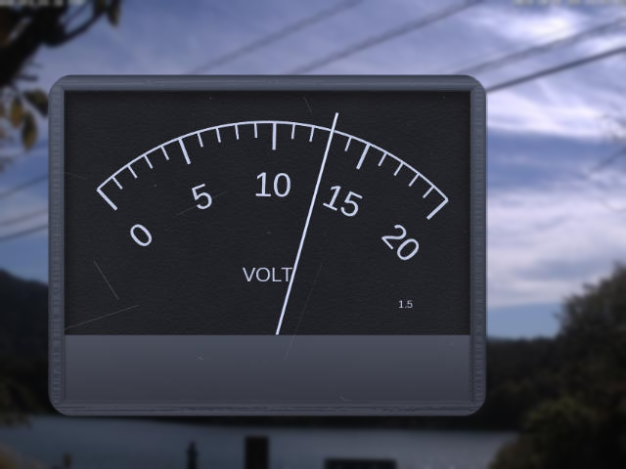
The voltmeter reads 13 V
